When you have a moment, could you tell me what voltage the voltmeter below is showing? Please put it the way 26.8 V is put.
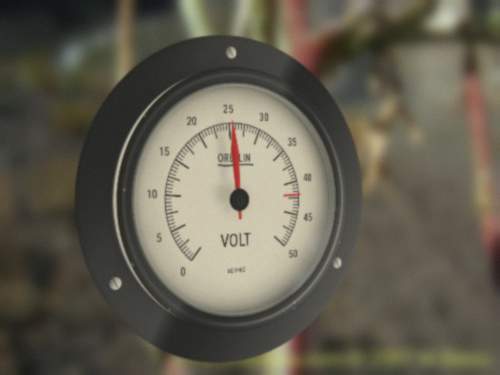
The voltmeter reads 25 V
